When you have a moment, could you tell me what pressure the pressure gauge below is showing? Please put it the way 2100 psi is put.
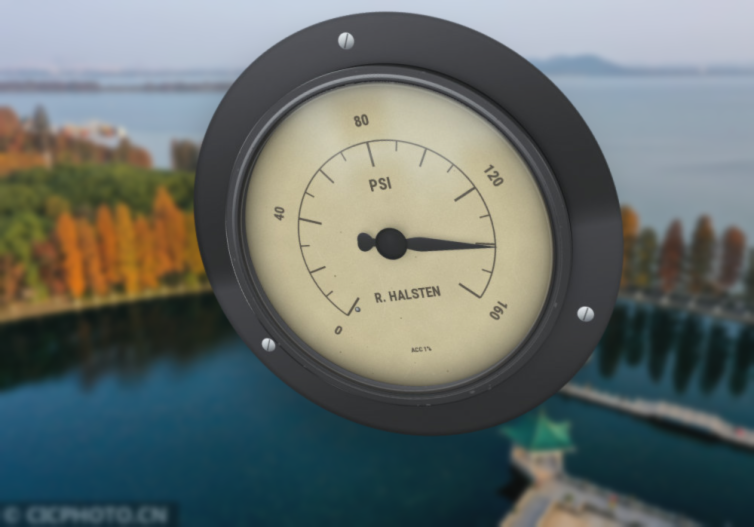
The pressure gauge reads 140 psi
